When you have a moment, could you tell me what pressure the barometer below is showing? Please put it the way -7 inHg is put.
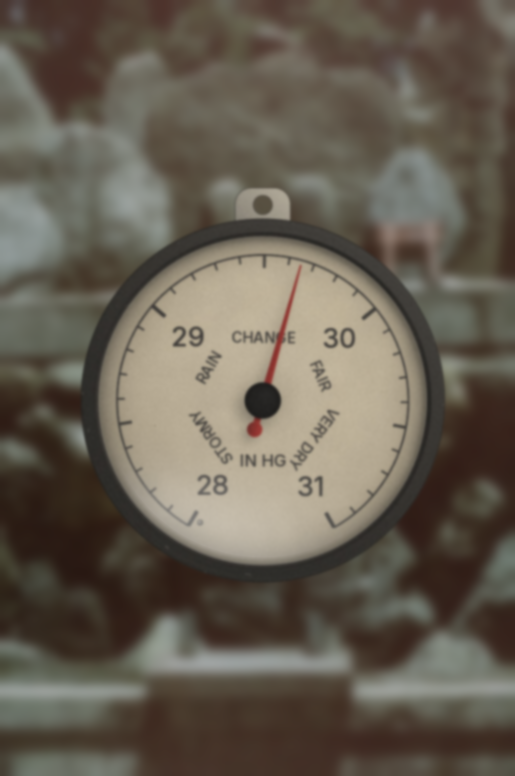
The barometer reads 29.65 inHg
